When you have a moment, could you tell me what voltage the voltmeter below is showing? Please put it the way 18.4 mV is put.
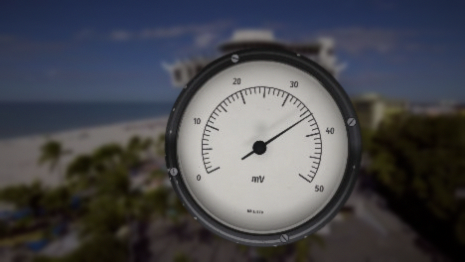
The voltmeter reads 36 mV
